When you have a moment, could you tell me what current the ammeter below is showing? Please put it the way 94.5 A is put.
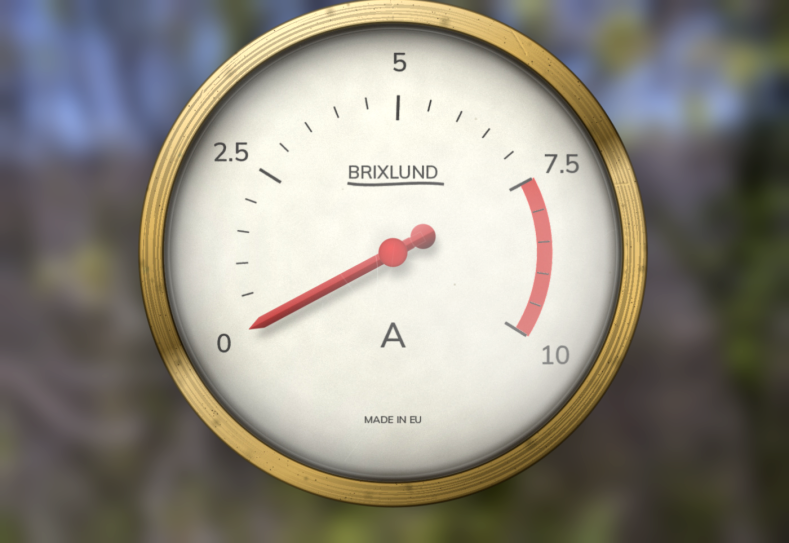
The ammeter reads 0 A
